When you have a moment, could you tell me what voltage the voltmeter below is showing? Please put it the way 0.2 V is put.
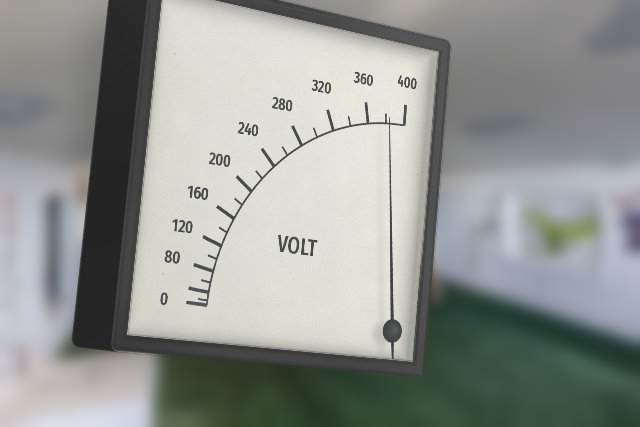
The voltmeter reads 380 V
